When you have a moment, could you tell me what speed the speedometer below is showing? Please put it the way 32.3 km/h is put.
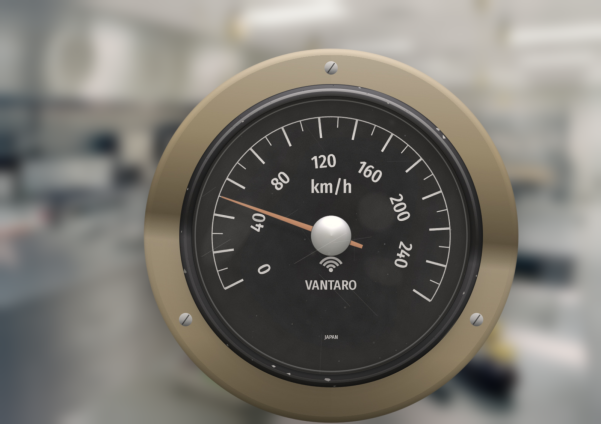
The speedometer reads 50 km/h
